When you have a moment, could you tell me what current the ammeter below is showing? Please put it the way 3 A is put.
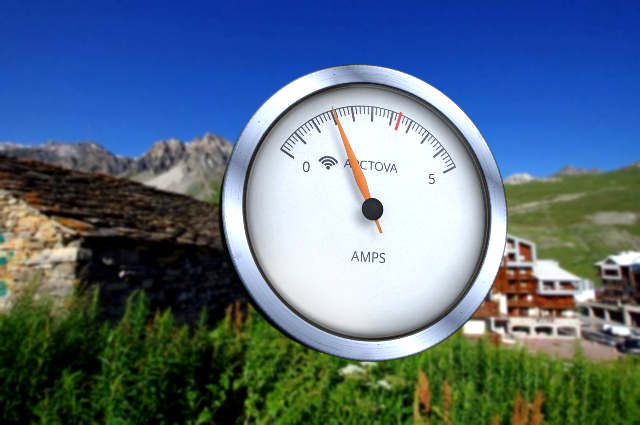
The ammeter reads 1.5 A
